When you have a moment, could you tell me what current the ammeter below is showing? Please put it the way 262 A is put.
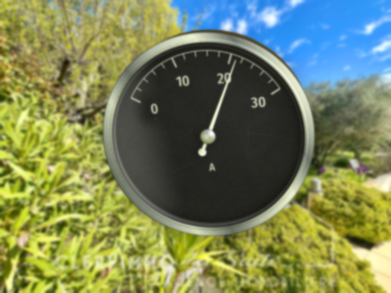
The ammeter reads 21 A
